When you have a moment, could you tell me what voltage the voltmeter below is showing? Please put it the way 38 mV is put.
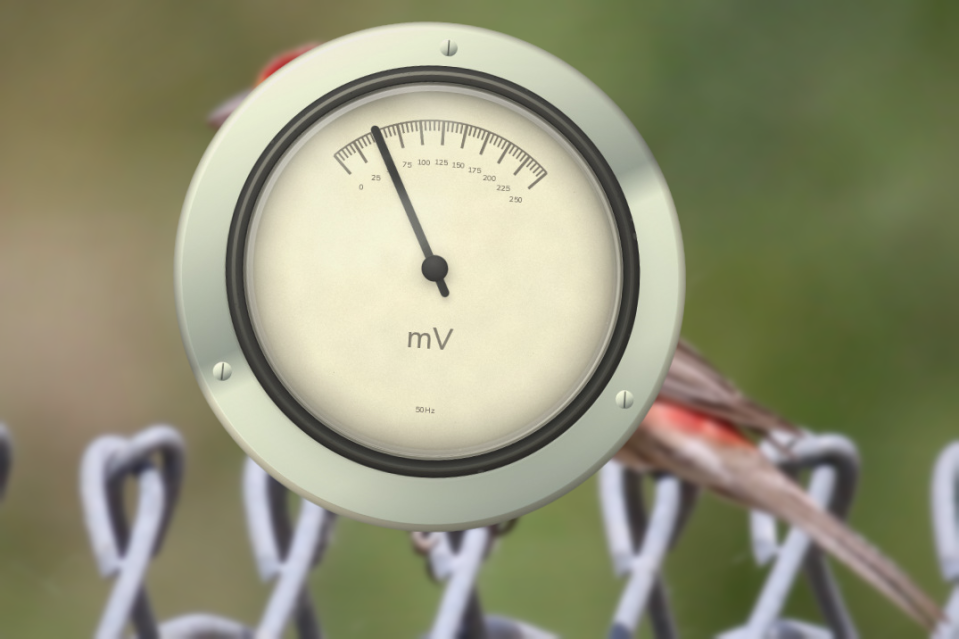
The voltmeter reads 50 mV
